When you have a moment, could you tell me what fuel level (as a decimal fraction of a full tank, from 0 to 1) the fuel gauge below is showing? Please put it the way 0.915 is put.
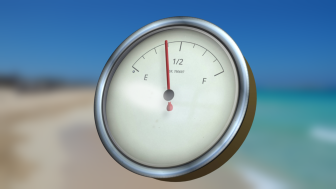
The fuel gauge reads 0.375
